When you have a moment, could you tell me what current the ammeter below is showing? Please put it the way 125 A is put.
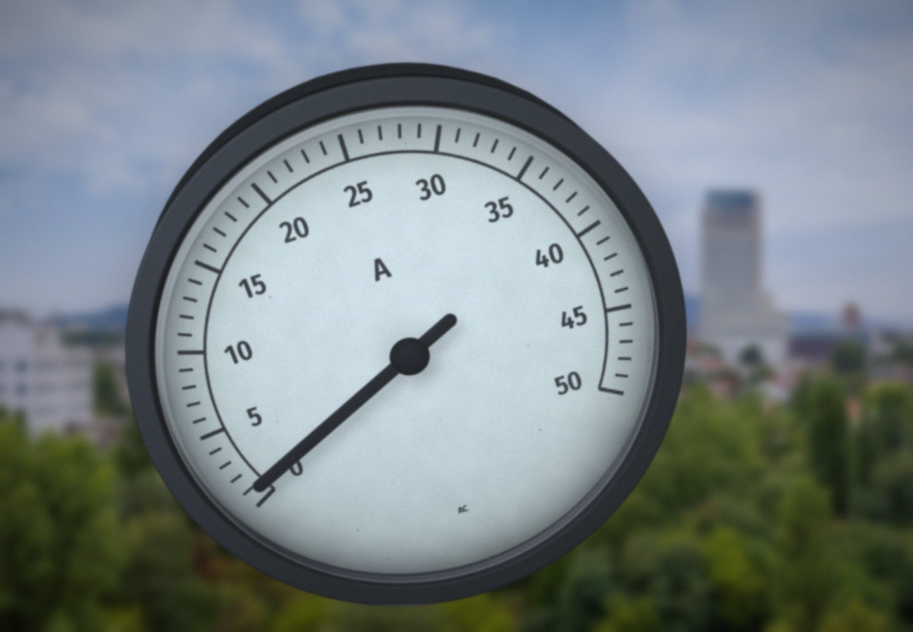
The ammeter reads 1 A
